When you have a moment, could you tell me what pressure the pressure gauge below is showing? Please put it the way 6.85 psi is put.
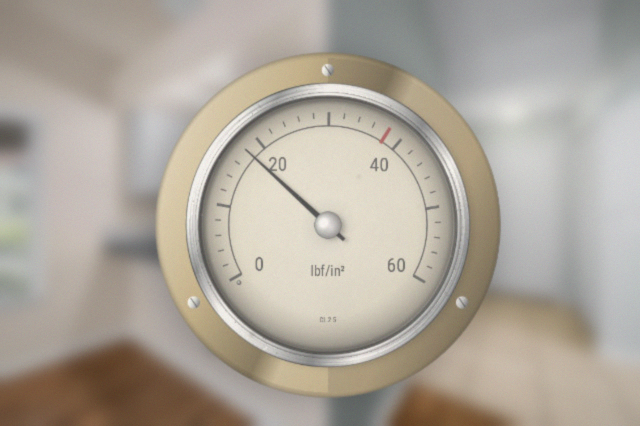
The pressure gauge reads 18 psi
